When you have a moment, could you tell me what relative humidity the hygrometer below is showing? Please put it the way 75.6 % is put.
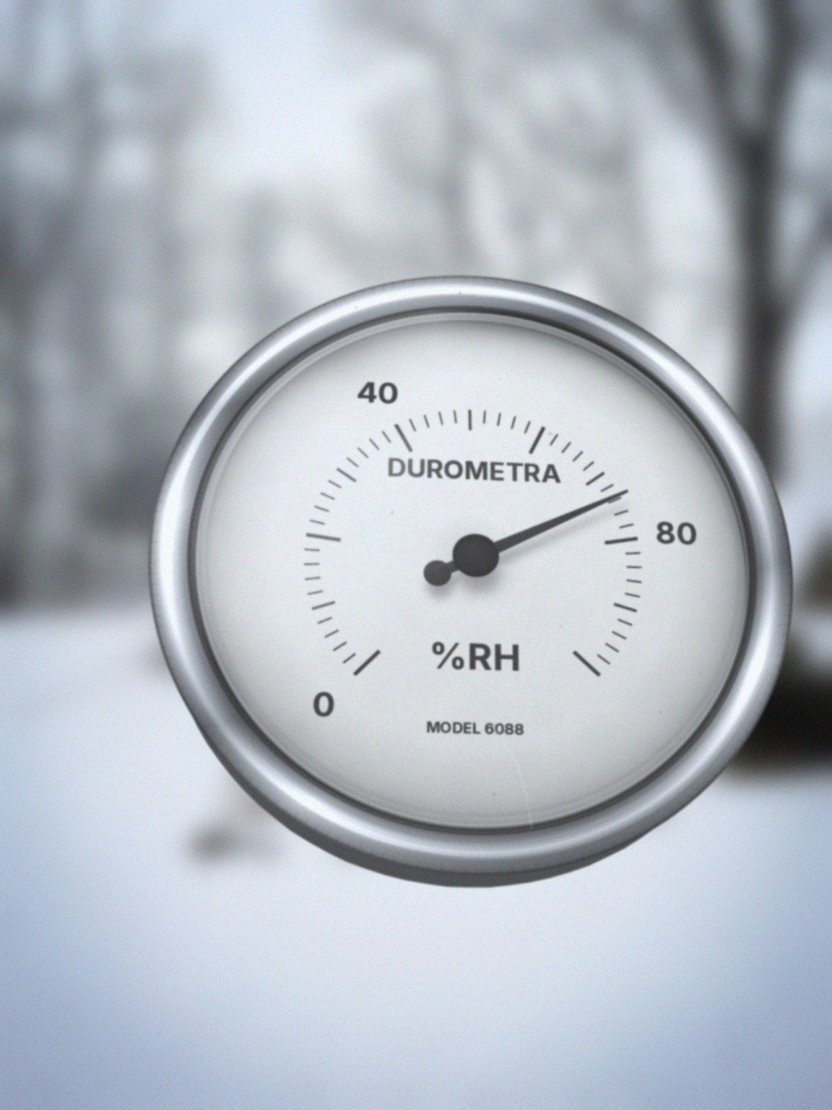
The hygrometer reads 74 %
